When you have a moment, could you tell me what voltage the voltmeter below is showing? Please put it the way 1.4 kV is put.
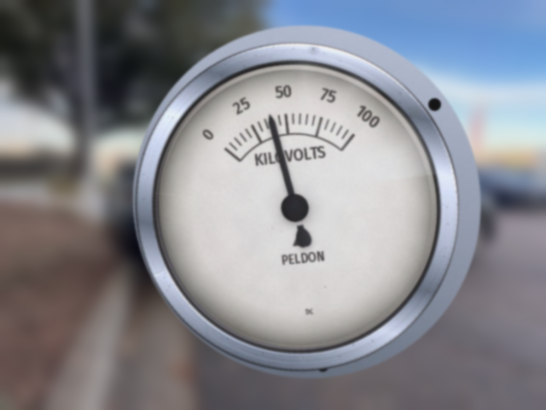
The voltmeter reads 40 kV
